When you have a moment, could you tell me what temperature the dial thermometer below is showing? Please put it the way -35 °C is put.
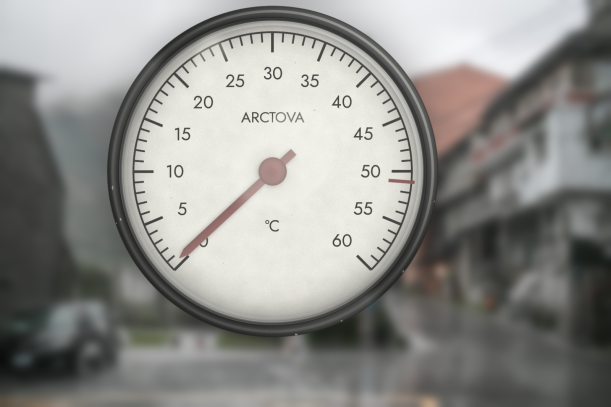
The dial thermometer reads 0.5 °C
